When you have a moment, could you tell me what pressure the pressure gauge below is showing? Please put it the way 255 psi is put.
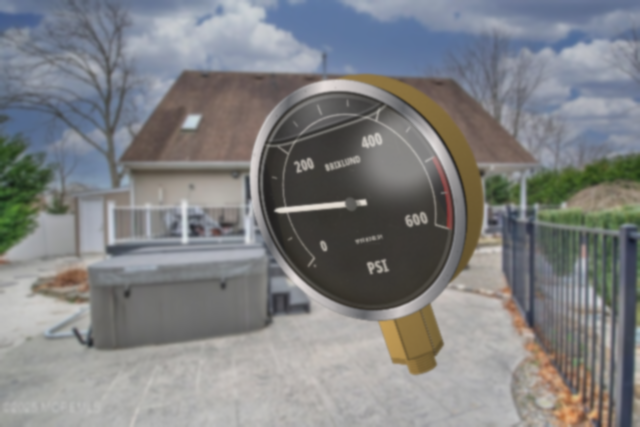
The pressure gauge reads 100 psi
